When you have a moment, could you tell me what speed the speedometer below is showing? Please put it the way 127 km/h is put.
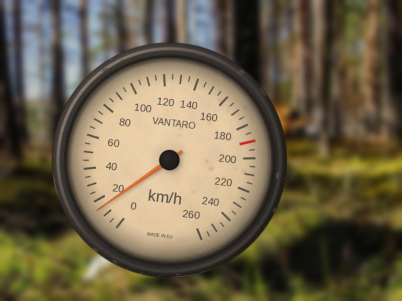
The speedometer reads 15 km/h
